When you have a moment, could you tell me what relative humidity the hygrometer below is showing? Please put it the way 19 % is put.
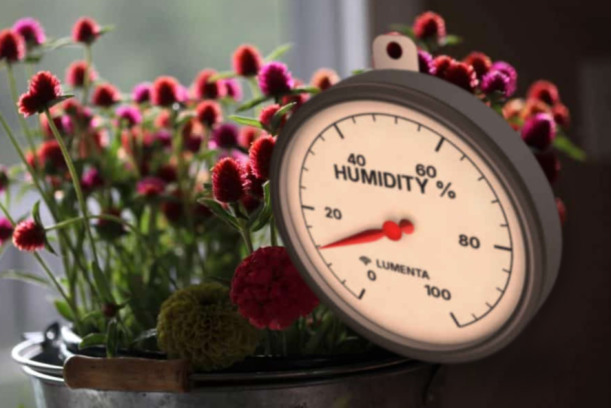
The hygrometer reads 12 %
